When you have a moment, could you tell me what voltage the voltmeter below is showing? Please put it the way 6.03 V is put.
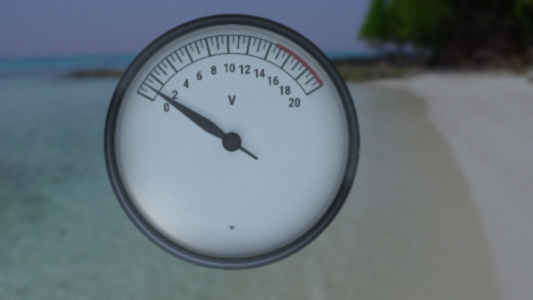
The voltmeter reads 1 V
